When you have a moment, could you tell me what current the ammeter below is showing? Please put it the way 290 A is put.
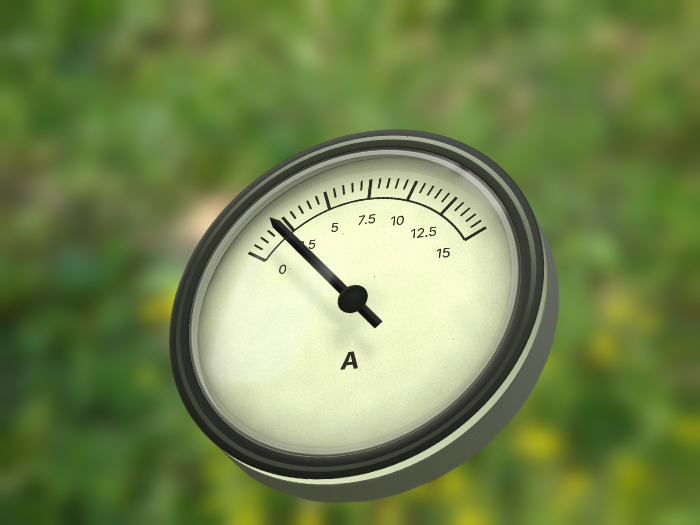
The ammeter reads 2 A
